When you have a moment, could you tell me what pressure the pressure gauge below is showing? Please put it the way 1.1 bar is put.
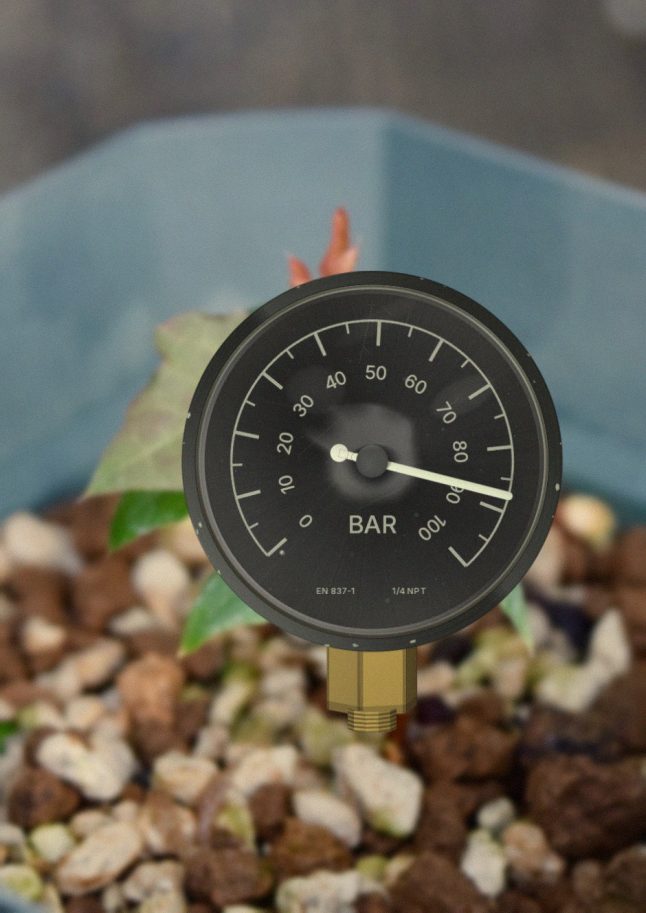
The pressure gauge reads 87.5 bar
